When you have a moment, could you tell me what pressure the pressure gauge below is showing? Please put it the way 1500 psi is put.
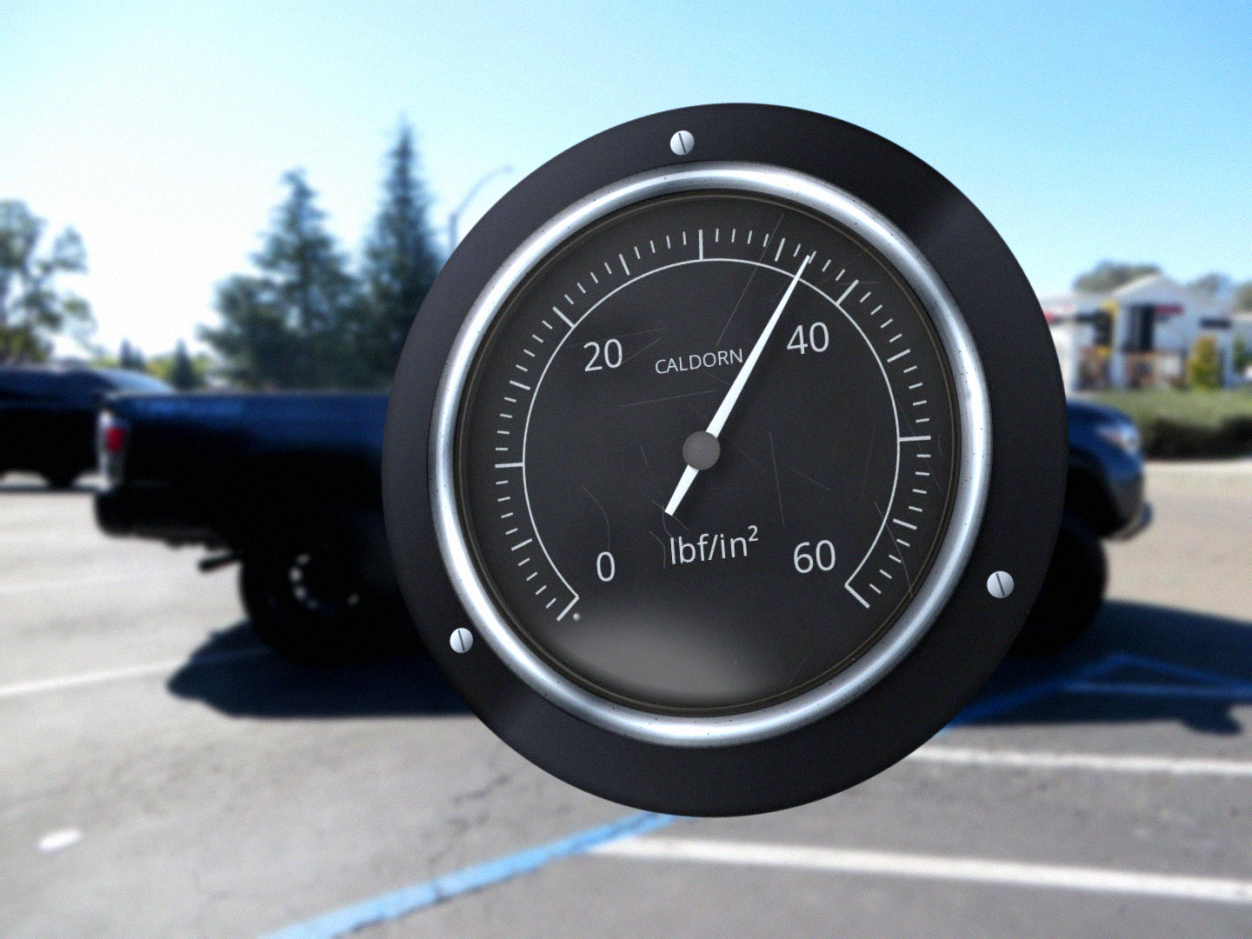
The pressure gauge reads 37 psi
